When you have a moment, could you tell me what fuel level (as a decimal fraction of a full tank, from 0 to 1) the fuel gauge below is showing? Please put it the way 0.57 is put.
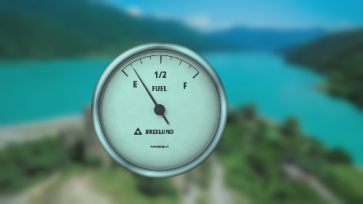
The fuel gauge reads 0.125
